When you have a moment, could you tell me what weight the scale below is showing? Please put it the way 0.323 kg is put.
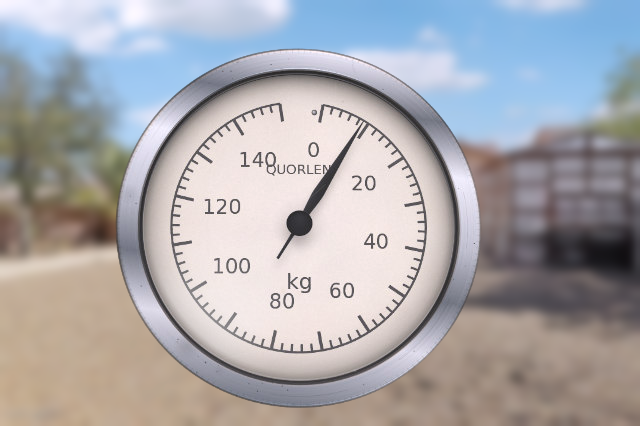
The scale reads 9 kg
